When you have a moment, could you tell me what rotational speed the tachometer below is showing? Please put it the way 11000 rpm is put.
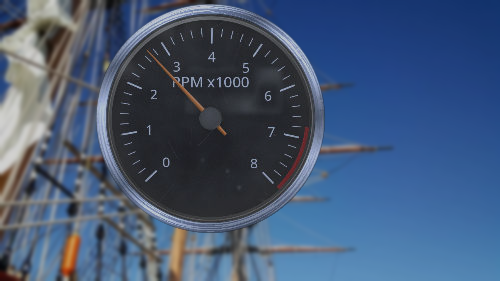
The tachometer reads 2700 rpm
